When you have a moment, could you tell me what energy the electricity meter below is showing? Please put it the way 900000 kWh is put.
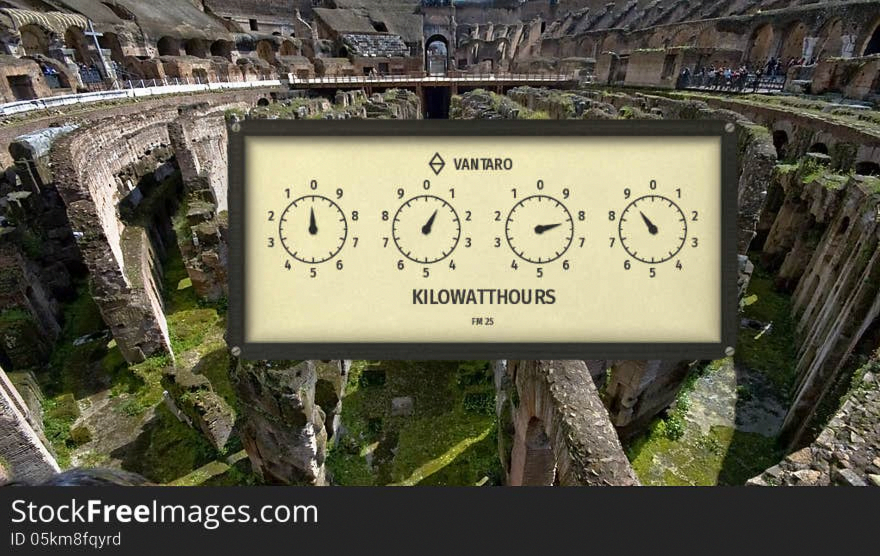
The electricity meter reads 79 kWh
